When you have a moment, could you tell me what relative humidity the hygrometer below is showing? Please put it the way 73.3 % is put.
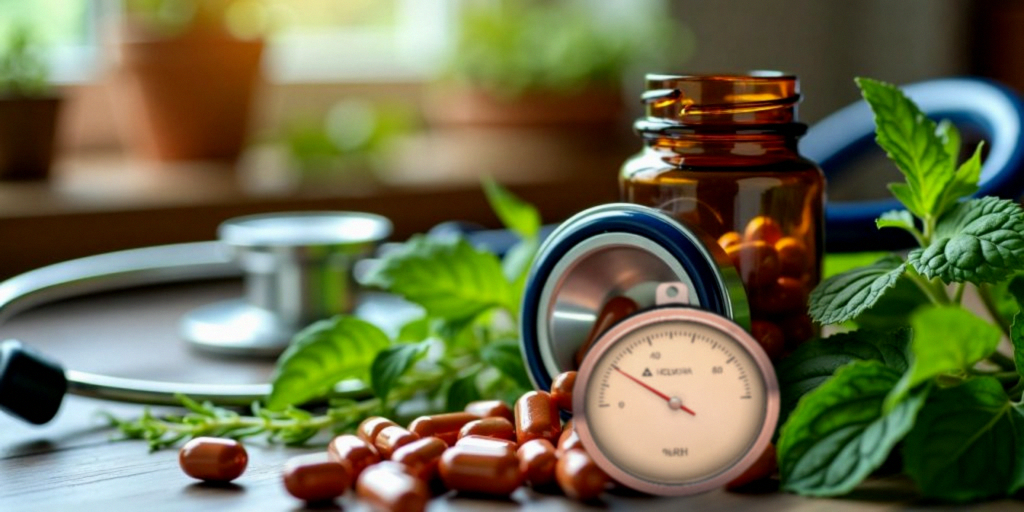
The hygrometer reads 20 %
